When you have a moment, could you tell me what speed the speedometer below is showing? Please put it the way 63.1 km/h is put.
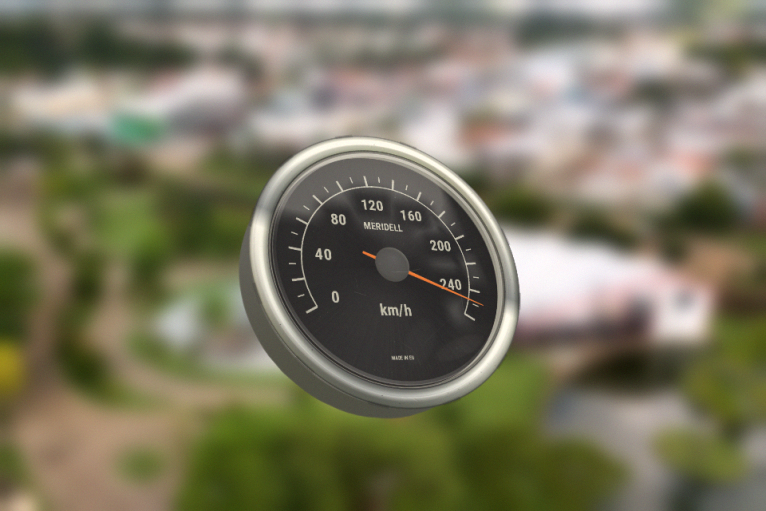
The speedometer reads 250 km/h
